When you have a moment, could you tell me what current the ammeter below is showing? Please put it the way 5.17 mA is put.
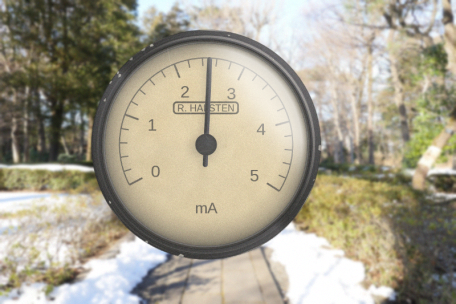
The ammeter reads 2.5 mA
